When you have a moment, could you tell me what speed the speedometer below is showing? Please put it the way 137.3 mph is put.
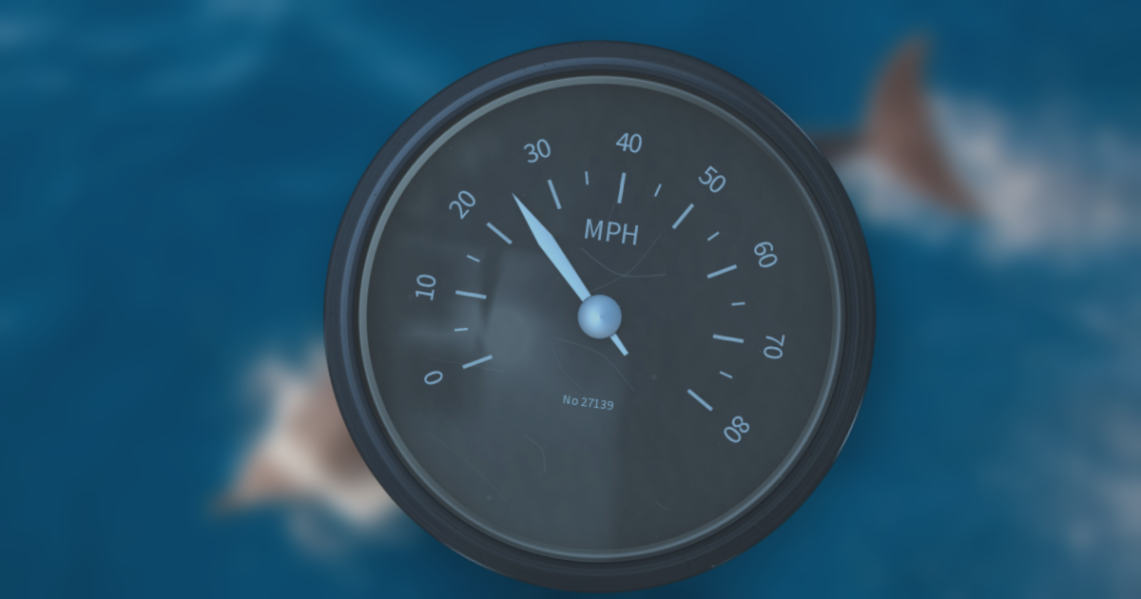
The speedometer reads 25 mph
